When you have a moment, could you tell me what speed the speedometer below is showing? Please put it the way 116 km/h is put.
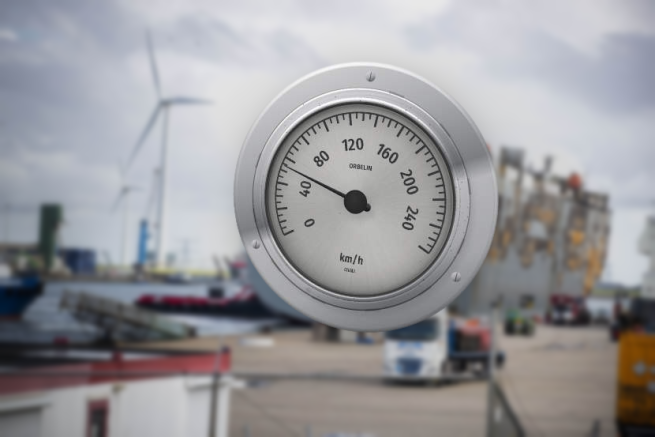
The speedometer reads 55 km/h
